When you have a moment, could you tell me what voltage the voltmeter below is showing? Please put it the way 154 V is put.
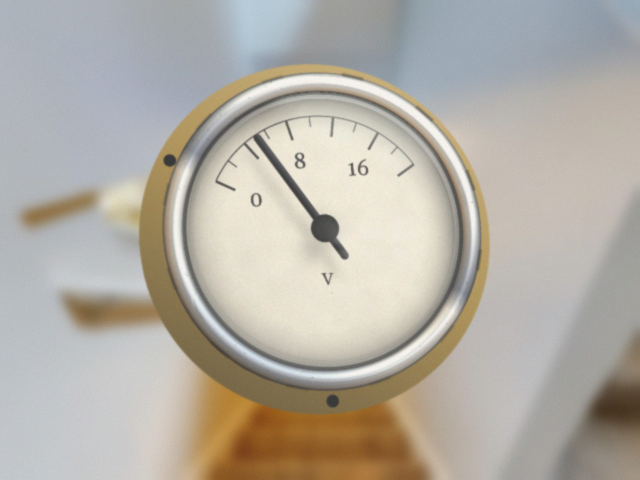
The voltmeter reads 5 V
